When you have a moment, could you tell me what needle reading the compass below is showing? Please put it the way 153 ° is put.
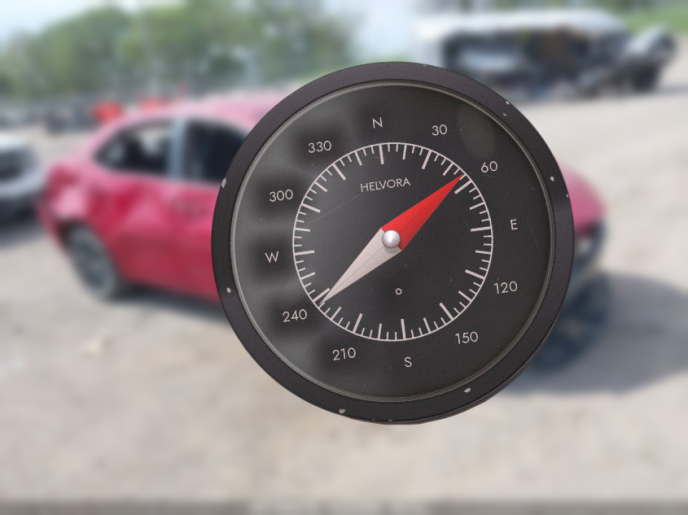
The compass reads 55 °
